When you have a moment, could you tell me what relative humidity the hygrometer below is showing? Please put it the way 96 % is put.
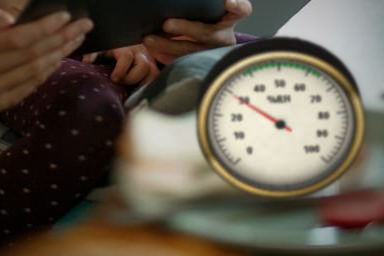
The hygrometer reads 30 %
